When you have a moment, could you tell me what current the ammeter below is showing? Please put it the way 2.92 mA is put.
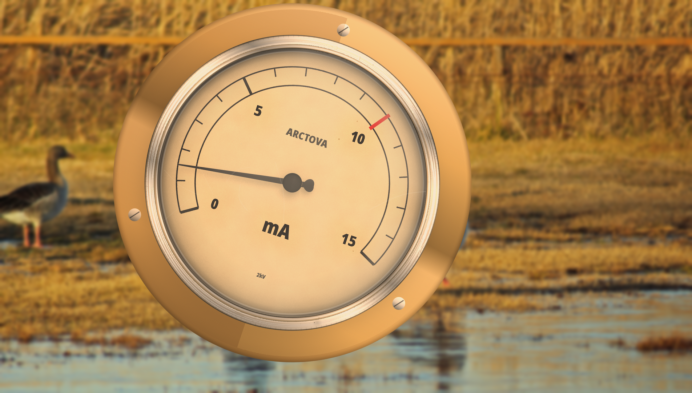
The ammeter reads 1.5 mA
